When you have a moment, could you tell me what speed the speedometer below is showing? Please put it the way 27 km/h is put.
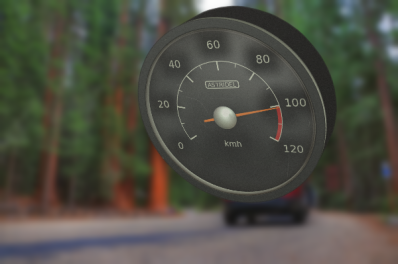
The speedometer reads 100 km/h
